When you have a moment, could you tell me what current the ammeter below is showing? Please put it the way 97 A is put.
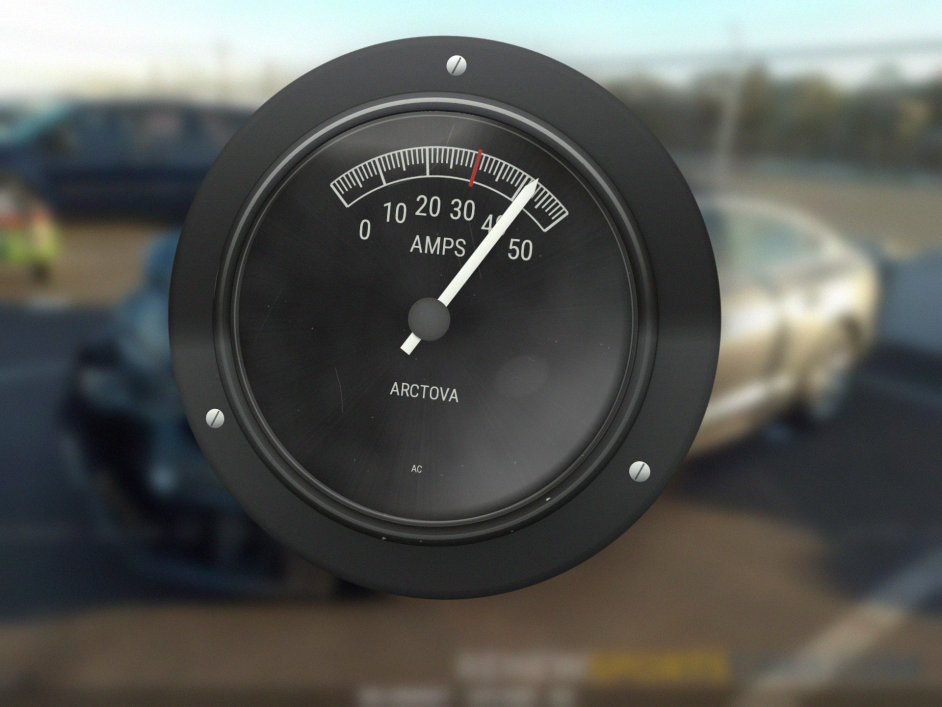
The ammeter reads 42 A
